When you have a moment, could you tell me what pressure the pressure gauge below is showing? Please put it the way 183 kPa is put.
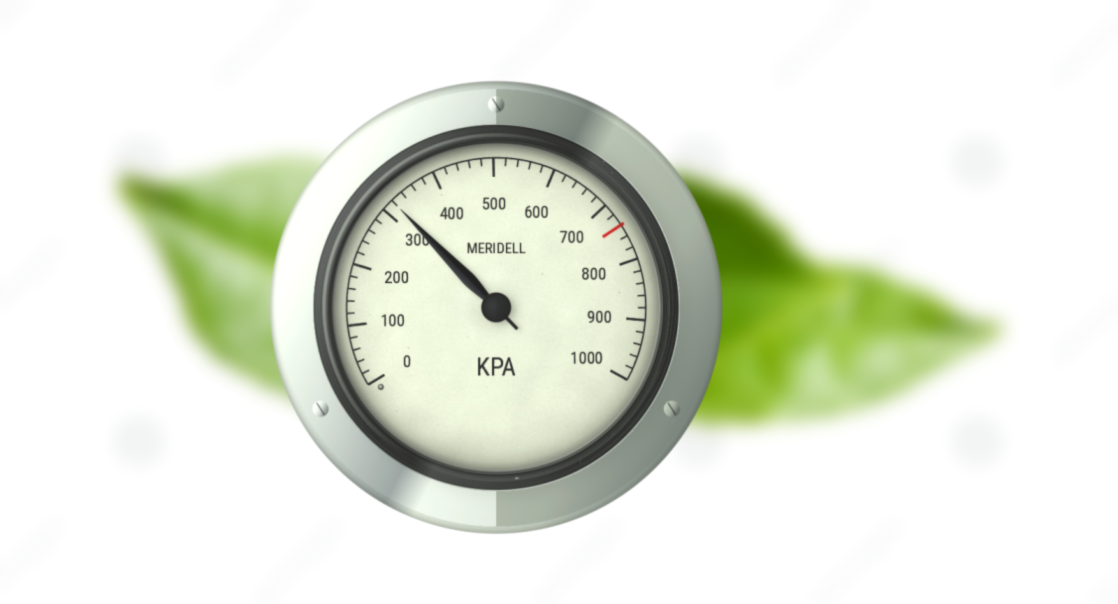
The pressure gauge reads 320 kPa
